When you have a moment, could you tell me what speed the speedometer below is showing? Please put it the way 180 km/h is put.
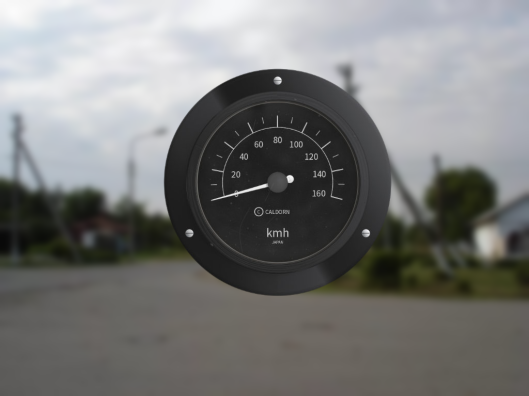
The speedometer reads 0 km/h
